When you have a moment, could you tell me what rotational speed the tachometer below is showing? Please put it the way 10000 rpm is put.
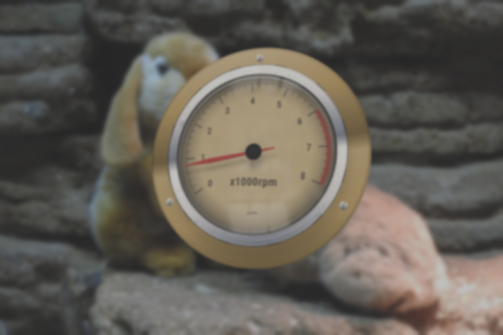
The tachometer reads 800 rpm
